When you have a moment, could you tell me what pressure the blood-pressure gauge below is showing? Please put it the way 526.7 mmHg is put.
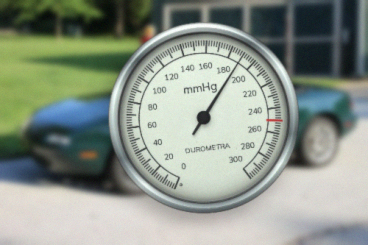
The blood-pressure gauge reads 190 mmHg
